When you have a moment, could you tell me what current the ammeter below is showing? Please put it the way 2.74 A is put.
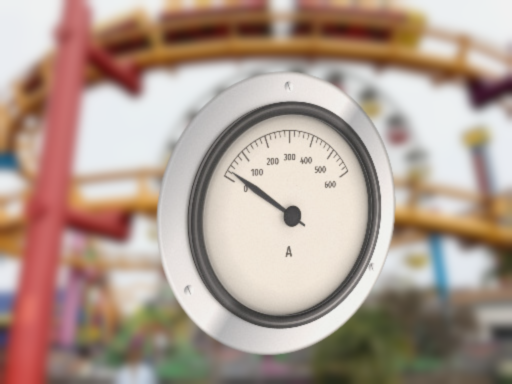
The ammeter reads 20 A
